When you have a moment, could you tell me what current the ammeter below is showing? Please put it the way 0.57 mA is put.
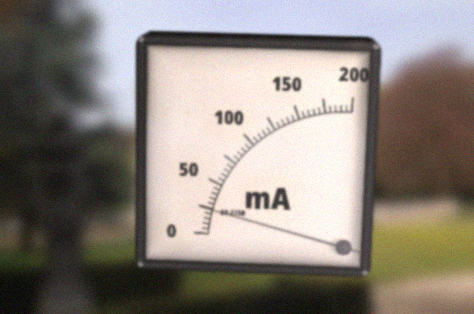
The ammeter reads 25 mA
